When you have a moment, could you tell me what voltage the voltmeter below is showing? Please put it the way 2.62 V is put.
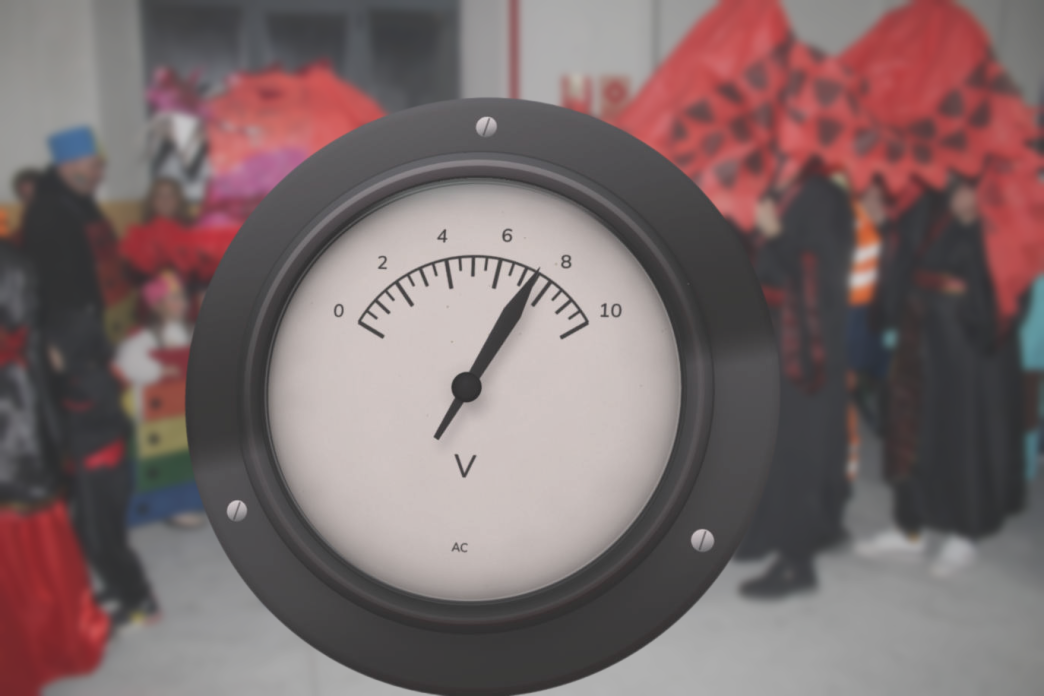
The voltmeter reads 7.5 V
